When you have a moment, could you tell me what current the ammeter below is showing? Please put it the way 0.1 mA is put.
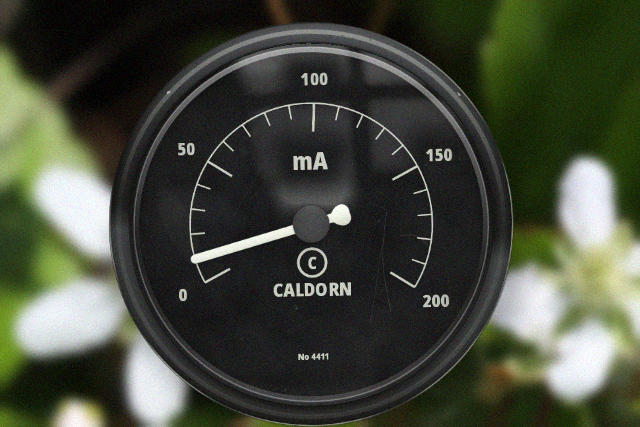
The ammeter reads 10 mA
